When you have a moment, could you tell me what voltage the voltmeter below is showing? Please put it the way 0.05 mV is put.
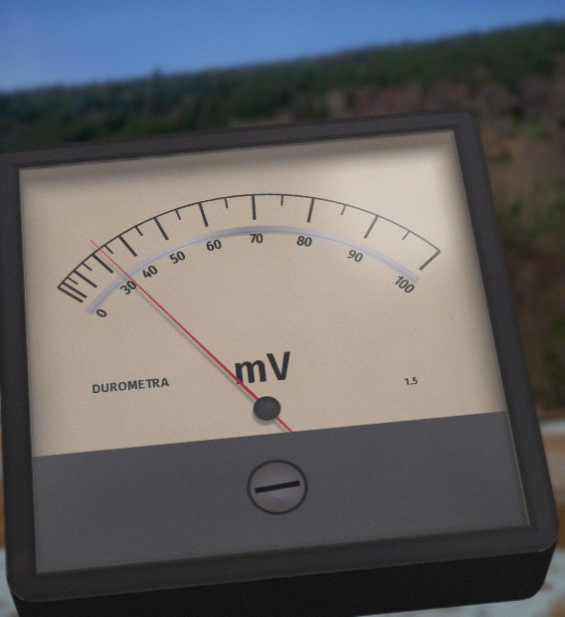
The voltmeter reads 32.5 mV
